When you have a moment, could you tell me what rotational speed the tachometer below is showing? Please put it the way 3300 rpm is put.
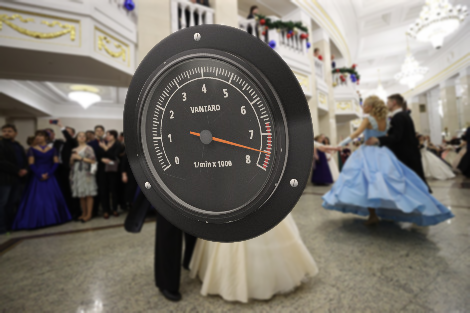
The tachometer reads 7500 rpm
